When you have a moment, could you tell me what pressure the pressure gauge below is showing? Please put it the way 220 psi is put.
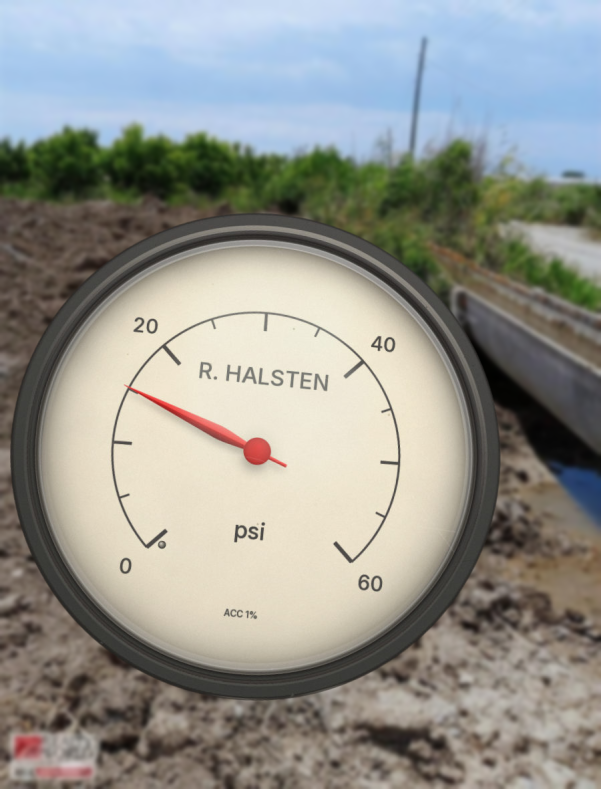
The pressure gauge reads 15 psi
